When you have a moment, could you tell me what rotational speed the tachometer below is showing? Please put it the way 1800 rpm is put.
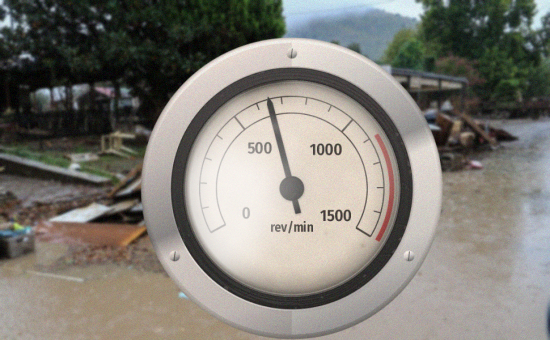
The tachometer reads 650 rpm
